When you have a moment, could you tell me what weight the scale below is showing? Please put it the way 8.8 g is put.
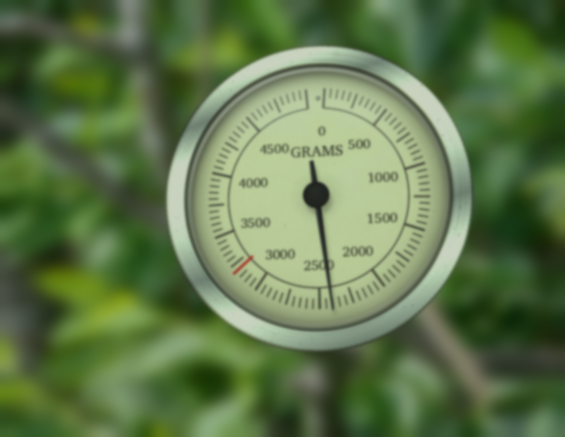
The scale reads 2400 g
